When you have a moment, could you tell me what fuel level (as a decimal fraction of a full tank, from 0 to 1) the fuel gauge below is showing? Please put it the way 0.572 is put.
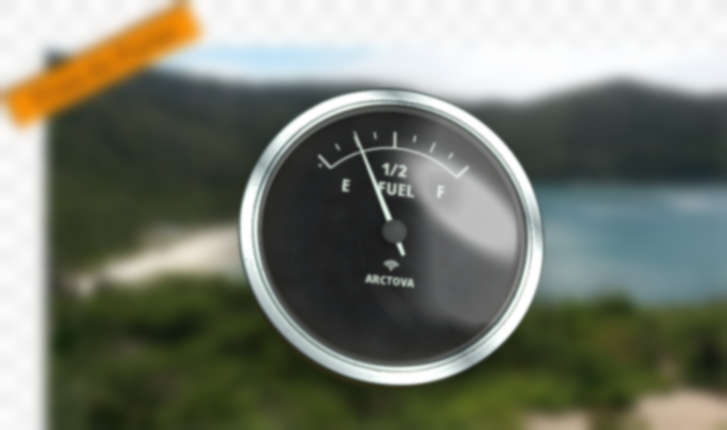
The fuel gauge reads 0.25
